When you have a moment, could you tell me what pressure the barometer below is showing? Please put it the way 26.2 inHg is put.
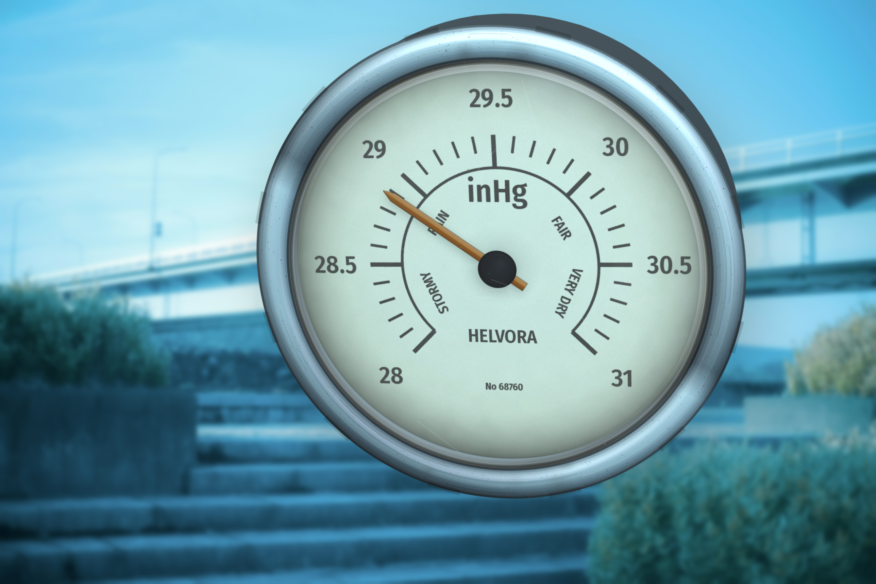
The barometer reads 28.9 inHg
